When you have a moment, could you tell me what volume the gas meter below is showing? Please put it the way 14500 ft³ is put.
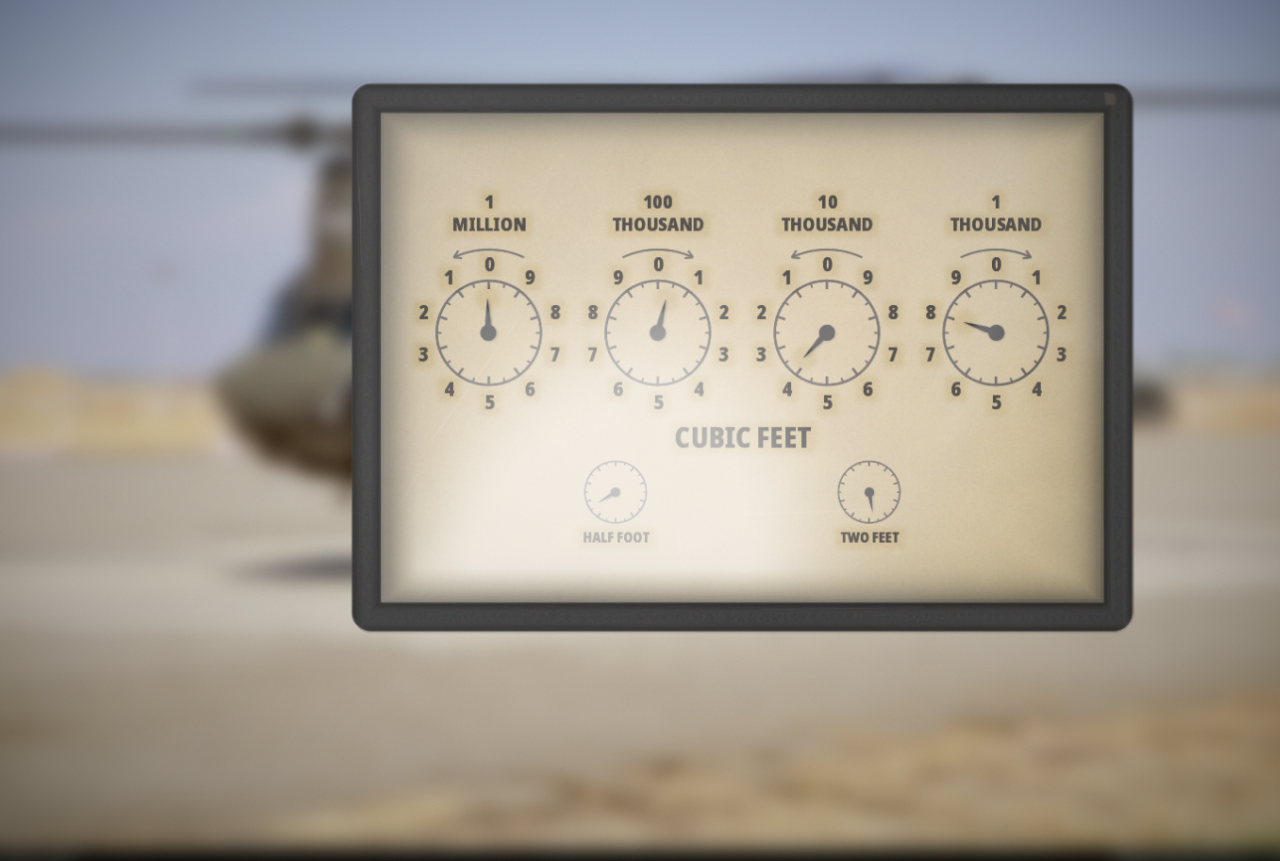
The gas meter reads 3800 ft³
